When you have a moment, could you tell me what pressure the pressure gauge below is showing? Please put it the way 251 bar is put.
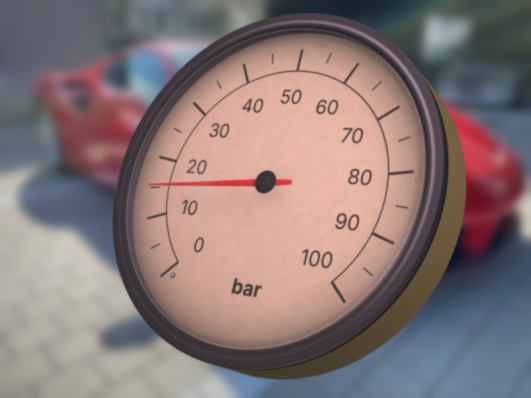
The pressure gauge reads 15 bar
